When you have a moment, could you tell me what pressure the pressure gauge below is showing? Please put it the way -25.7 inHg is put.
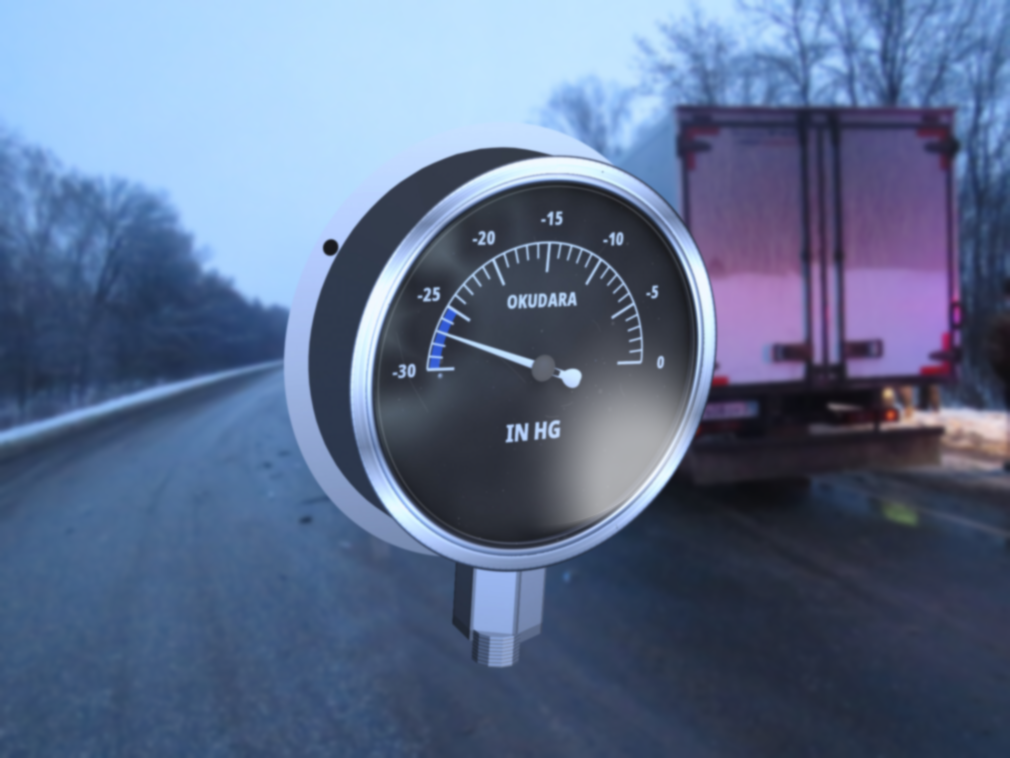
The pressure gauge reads -27 inHg
